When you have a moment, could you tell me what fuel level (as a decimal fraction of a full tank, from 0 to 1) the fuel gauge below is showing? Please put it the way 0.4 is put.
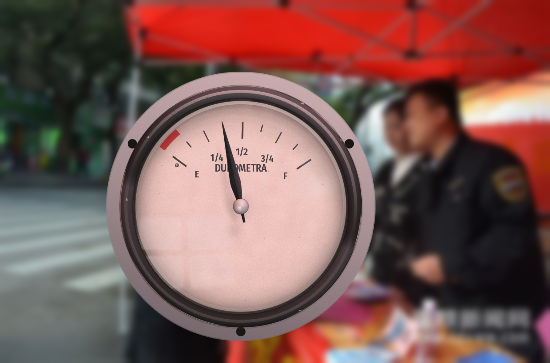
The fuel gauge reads 0.375
